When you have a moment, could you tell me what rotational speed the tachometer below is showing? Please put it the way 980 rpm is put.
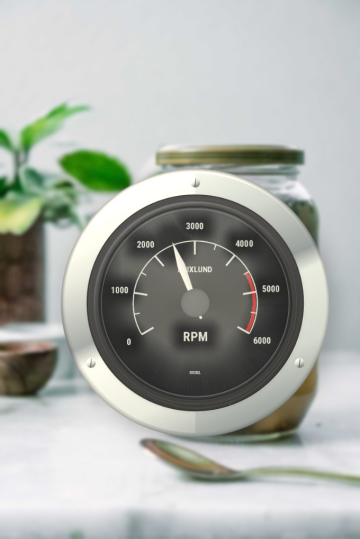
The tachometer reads 2500 rpm
